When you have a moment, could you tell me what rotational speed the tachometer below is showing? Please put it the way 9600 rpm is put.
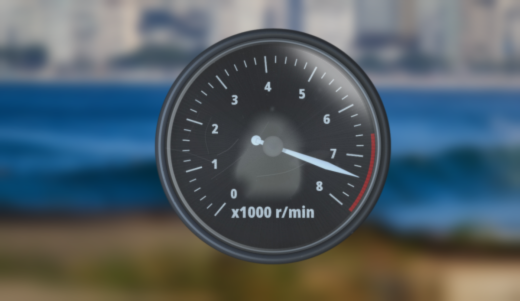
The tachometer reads 7400 rpm
